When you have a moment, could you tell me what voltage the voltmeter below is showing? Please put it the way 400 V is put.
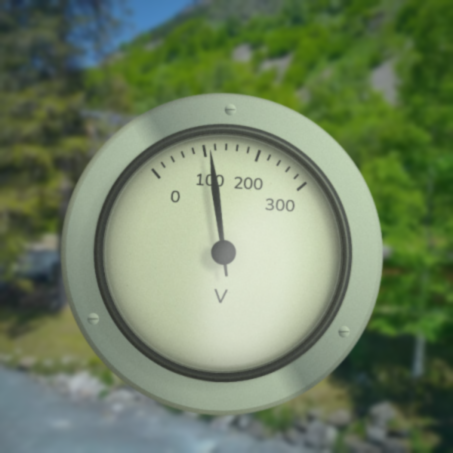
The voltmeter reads 110 V
